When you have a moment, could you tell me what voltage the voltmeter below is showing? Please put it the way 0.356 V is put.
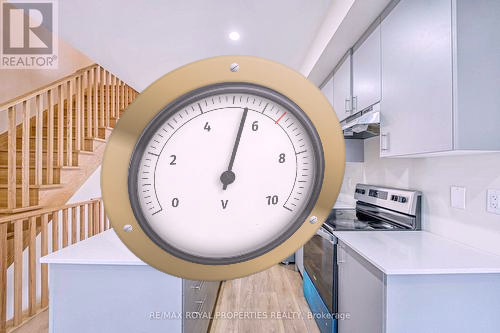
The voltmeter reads 5.4 V
